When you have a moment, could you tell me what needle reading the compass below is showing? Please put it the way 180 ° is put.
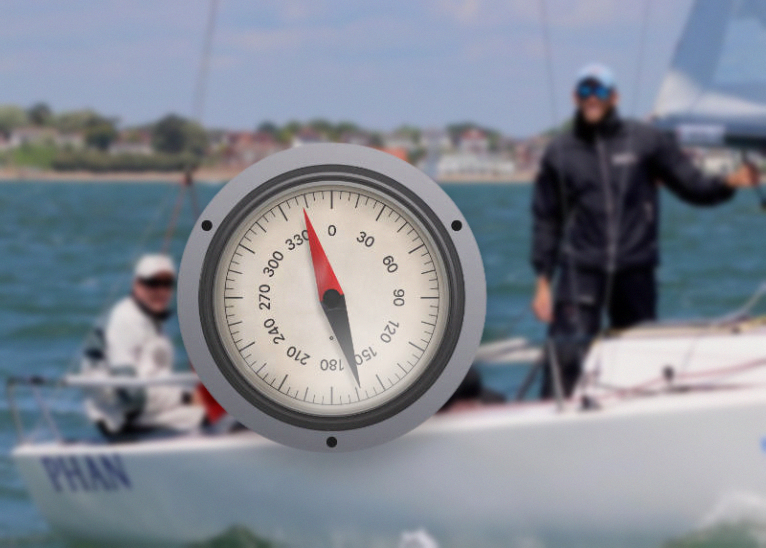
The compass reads 342.5 °
